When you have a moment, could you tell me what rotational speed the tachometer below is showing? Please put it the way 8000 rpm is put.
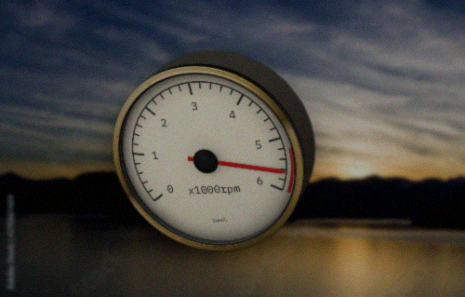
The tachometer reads 5600 rpm
